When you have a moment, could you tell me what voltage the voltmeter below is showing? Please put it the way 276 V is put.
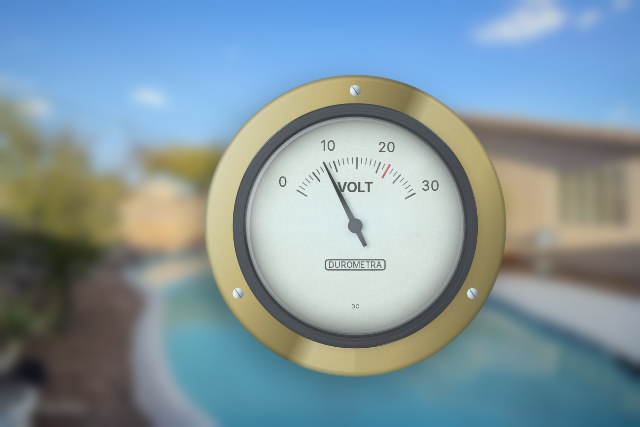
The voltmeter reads 8 V
